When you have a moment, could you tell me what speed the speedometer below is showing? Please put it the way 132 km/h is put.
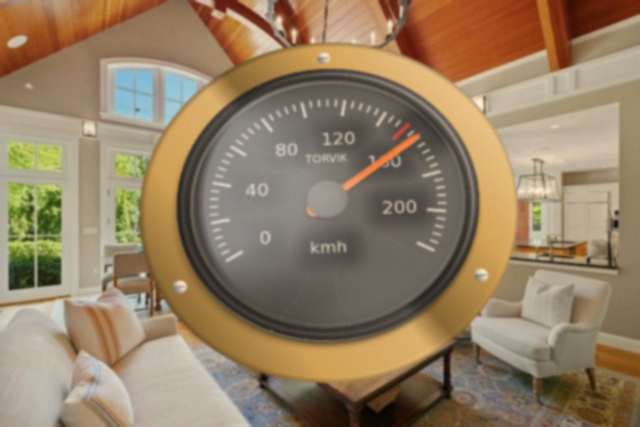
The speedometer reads 160 km/h
